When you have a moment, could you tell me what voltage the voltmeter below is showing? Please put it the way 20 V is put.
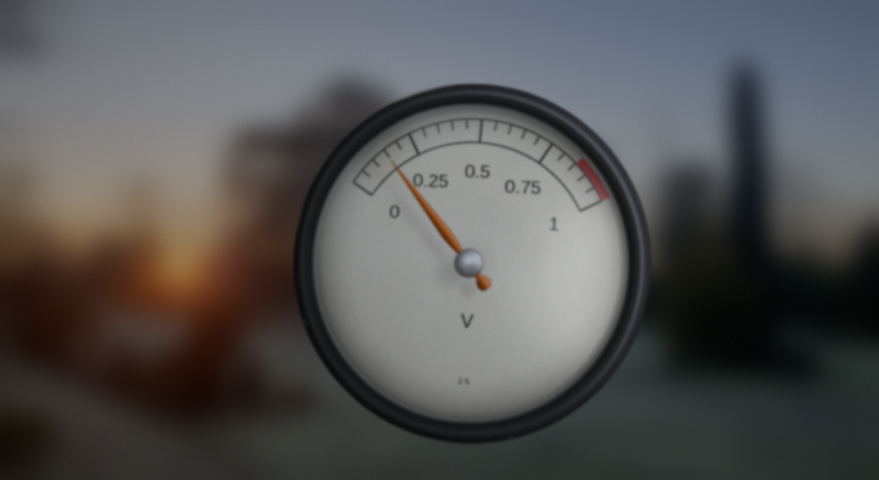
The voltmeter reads 0.15 V
